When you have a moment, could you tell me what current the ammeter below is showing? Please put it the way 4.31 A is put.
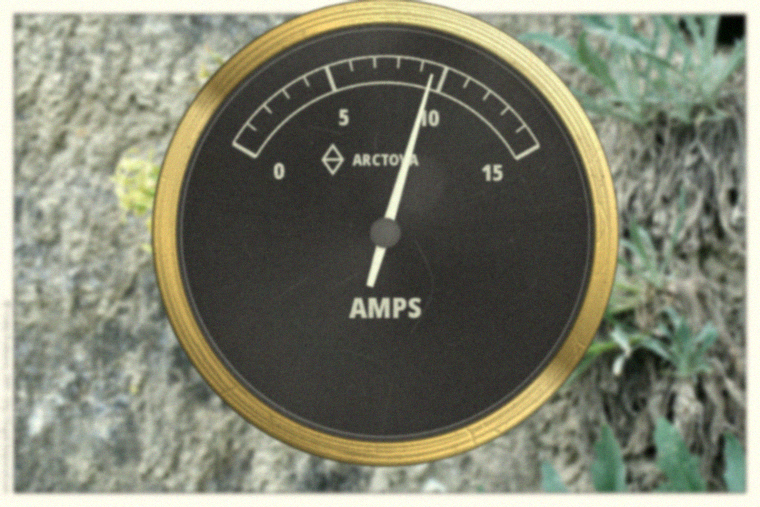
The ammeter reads 9.5 A
